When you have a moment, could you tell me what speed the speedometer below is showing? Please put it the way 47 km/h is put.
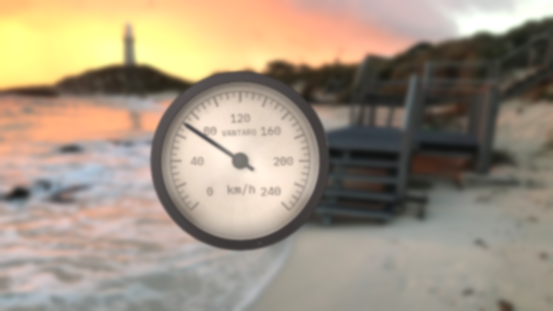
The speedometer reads 70 km/h
